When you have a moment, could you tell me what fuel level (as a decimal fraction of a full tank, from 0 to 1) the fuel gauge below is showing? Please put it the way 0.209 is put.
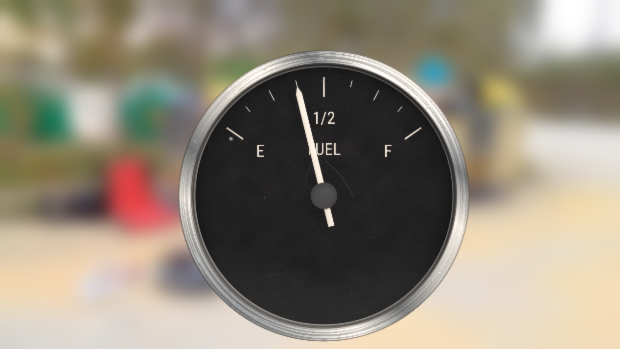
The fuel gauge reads 0.375
